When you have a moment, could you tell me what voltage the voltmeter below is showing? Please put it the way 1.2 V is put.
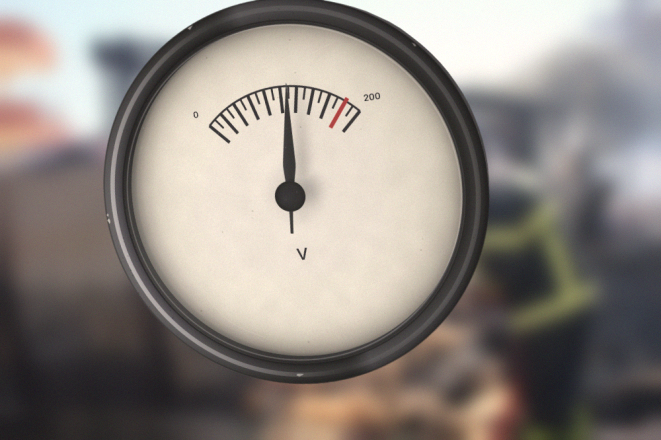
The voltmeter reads 110 V
